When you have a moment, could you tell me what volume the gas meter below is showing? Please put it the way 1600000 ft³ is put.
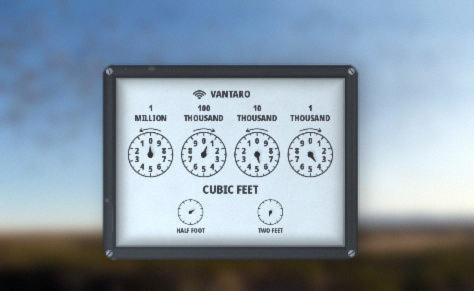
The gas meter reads 5400 ft³
